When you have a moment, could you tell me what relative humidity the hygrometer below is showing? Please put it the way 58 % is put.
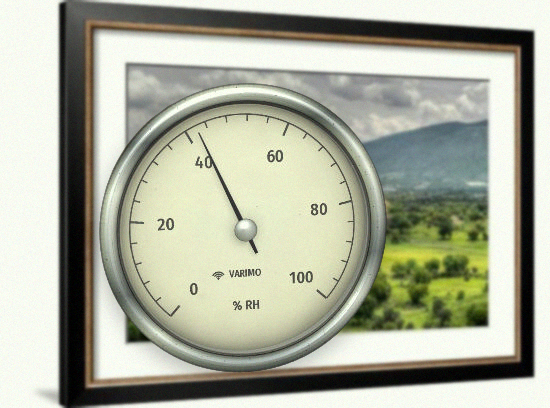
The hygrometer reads 42 %
